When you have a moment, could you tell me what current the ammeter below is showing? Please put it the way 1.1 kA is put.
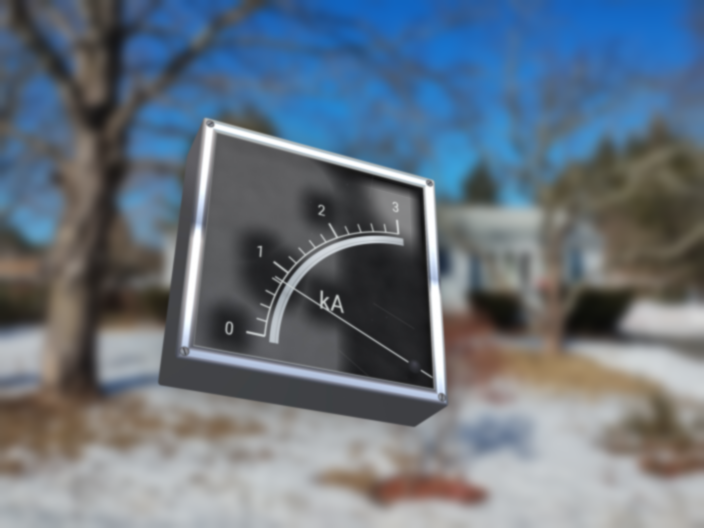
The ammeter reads 0.8 kA
